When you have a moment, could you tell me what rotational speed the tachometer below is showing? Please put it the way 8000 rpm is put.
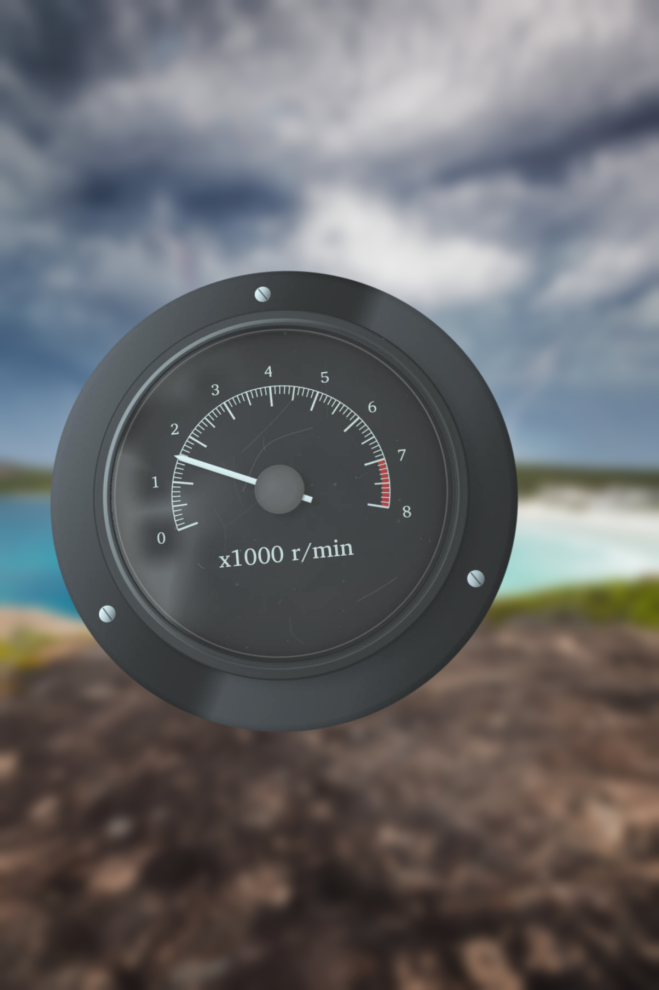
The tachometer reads 1500 rpm
